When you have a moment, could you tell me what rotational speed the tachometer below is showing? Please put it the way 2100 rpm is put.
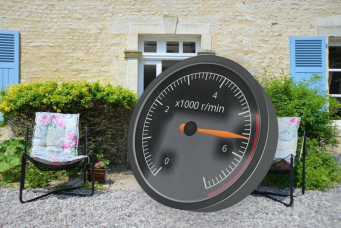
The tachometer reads 5600 rpm
